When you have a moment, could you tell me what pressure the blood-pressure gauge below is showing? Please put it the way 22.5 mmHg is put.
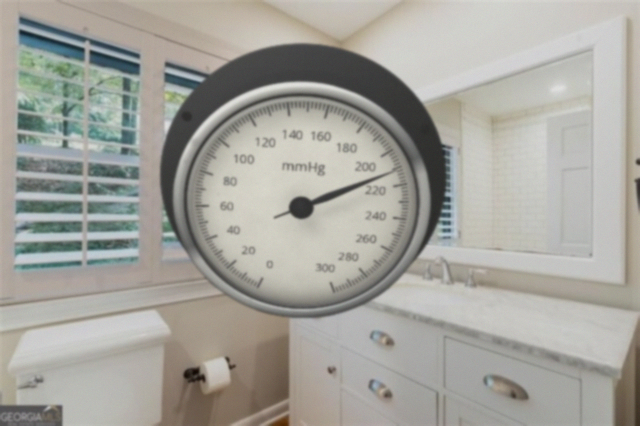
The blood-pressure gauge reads 210 mmHg
